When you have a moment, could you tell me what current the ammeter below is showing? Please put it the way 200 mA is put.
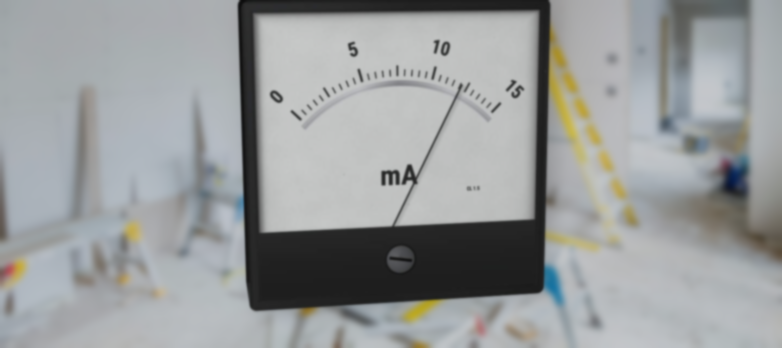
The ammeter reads 12 mA
